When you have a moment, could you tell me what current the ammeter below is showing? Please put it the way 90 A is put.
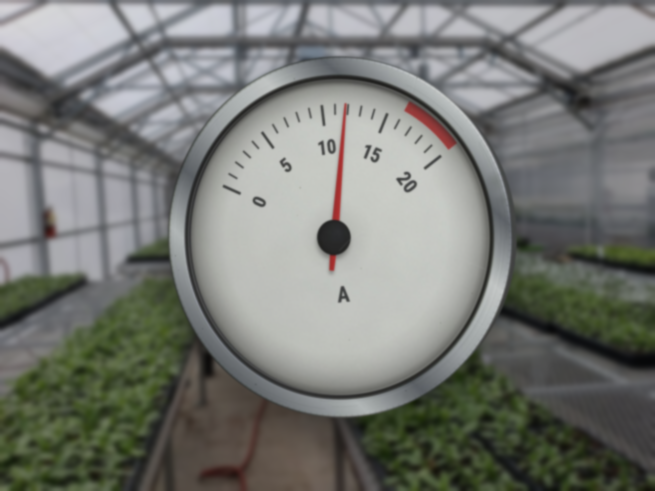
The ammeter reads 12 A
